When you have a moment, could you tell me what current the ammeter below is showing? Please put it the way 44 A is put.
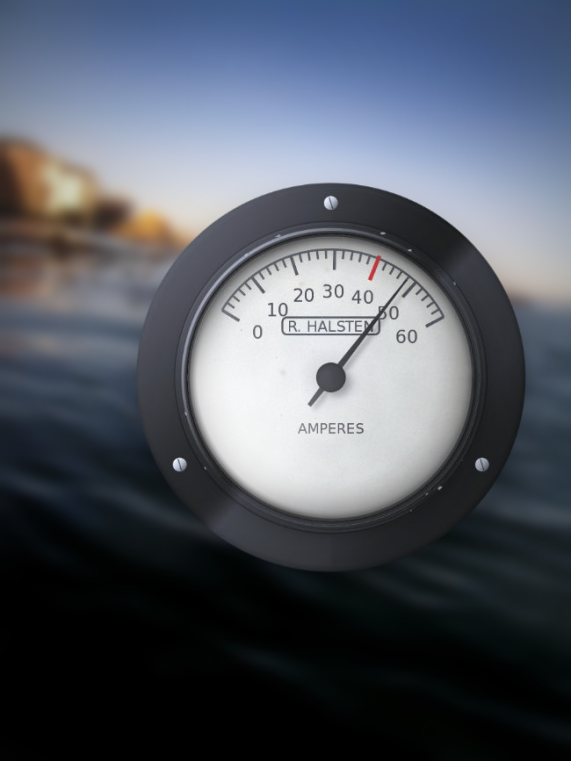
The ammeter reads 48 A
